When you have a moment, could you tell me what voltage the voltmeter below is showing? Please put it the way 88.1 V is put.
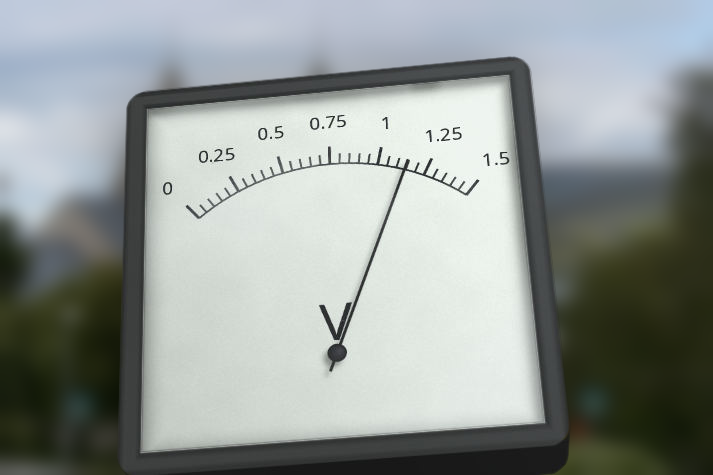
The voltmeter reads 1.15 V
